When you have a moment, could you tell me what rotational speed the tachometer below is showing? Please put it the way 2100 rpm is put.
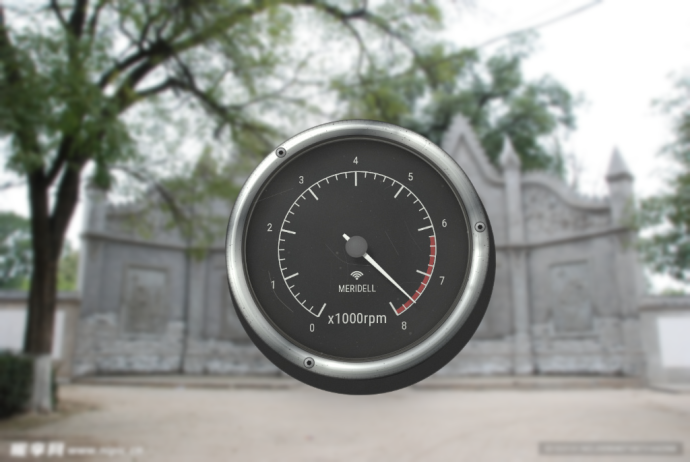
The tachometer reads 7600 rpm
